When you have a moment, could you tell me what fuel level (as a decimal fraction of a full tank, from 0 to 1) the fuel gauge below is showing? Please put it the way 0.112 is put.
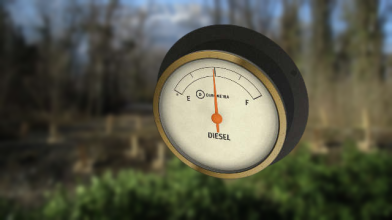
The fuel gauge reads 0.5
